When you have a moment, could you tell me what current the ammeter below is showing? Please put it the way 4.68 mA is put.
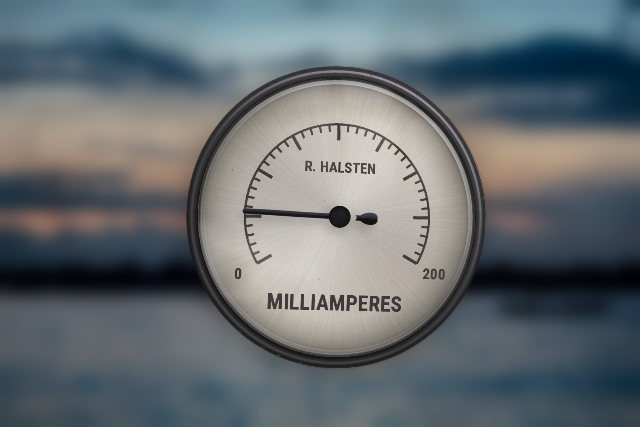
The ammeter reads 27.5 mA
